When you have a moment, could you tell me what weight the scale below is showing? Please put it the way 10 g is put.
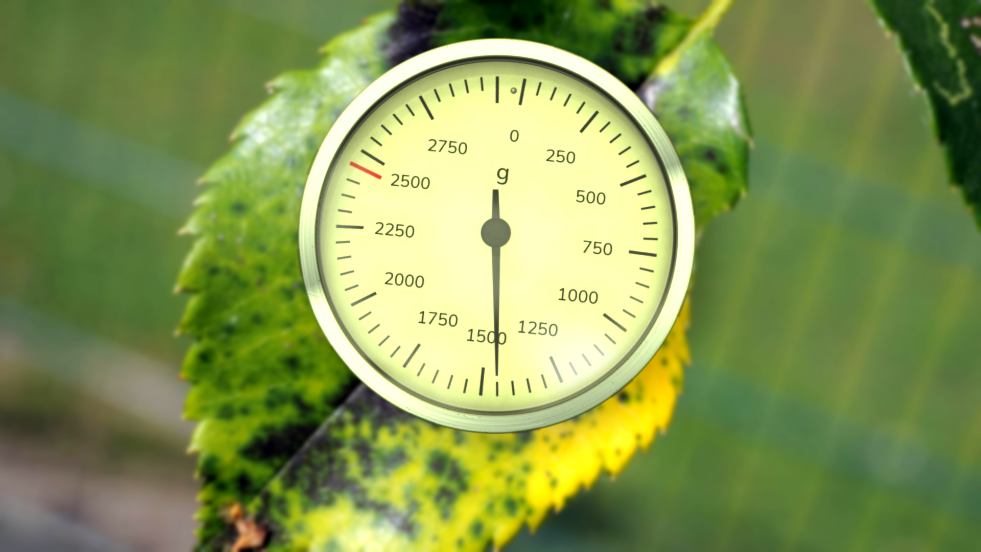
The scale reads 1450 g
